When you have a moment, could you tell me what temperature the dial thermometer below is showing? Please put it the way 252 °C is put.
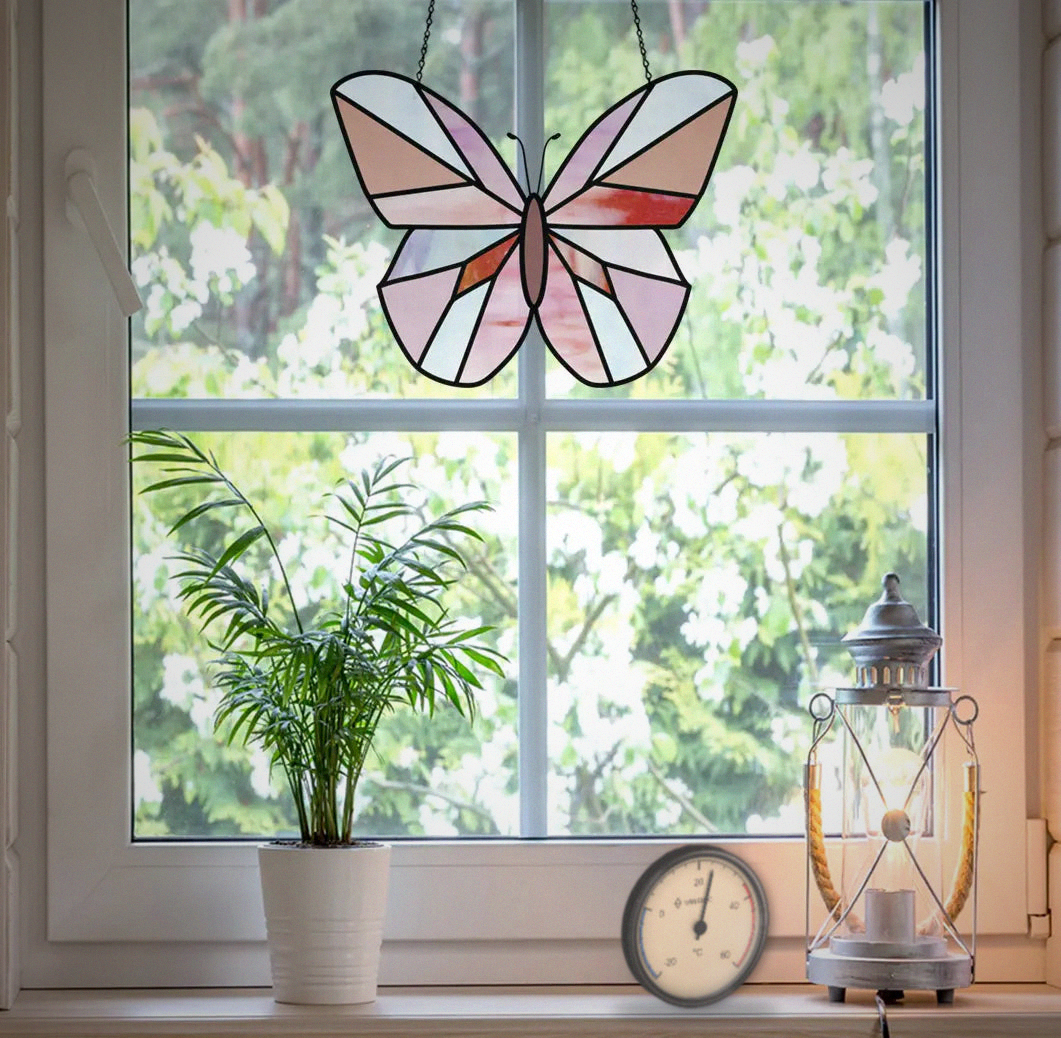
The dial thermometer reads 24 °C
